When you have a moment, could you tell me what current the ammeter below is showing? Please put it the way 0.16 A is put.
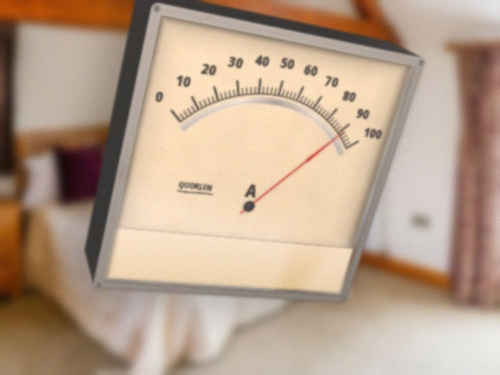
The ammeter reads 90 A
